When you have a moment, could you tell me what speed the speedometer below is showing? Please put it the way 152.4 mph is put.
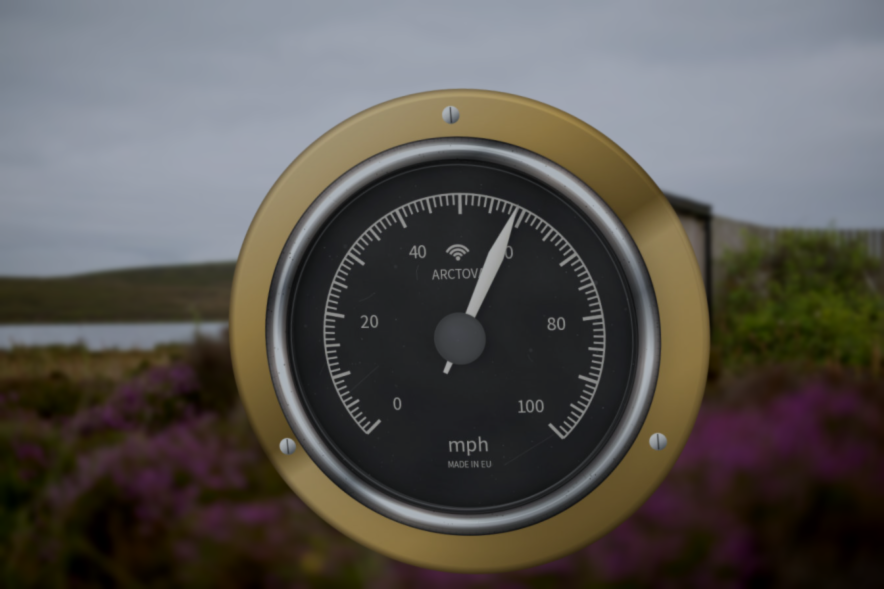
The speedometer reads 59 mph
